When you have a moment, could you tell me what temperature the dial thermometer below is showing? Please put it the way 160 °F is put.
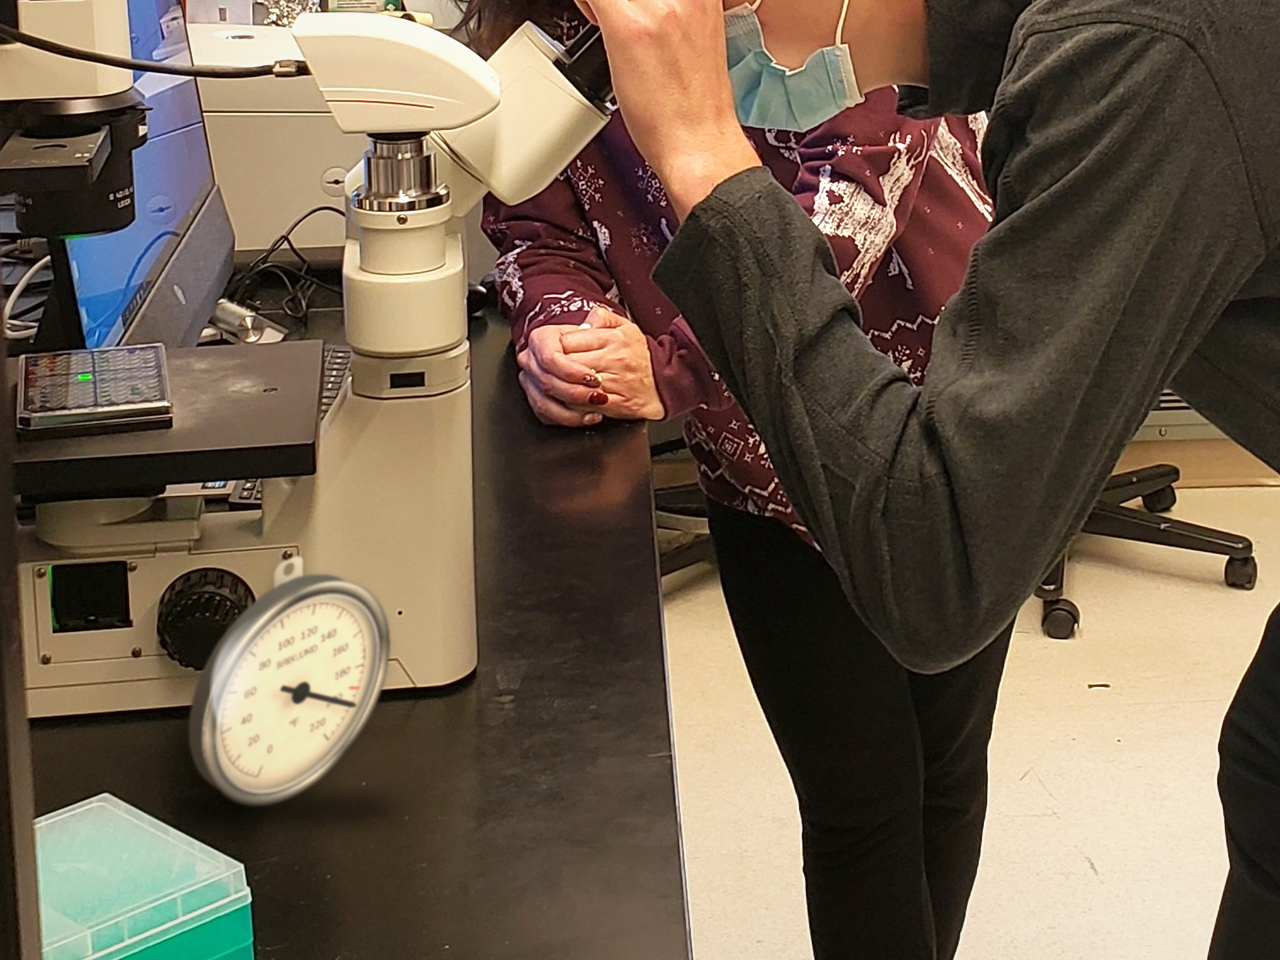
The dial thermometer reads 200 °F
